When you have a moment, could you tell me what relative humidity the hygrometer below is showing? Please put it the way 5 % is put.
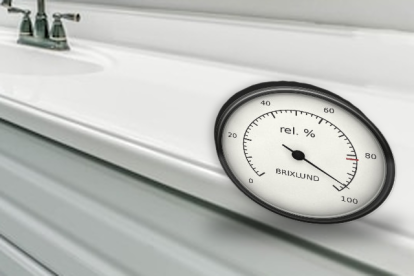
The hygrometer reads 96 %
